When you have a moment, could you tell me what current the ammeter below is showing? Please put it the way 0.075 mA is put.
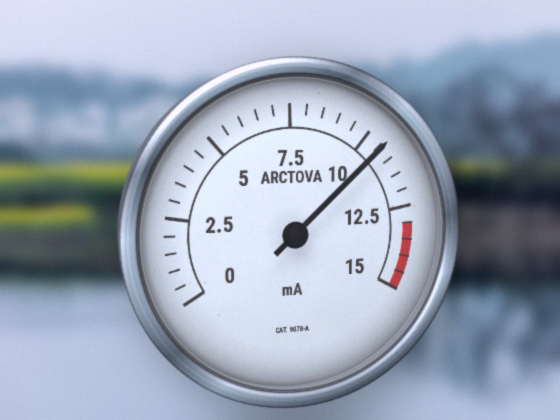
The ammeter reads 10.5 mA
